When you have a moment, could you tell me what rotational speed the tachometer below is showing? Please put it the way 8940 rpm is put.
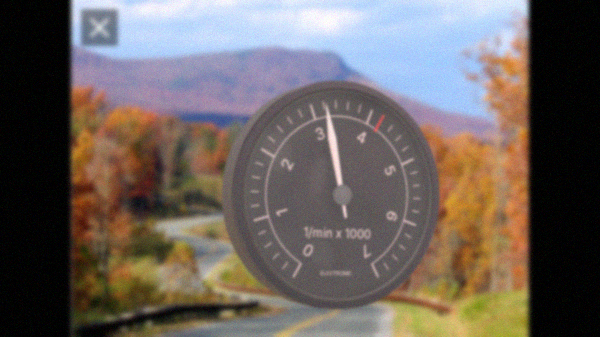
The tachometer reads 3200 rpm
